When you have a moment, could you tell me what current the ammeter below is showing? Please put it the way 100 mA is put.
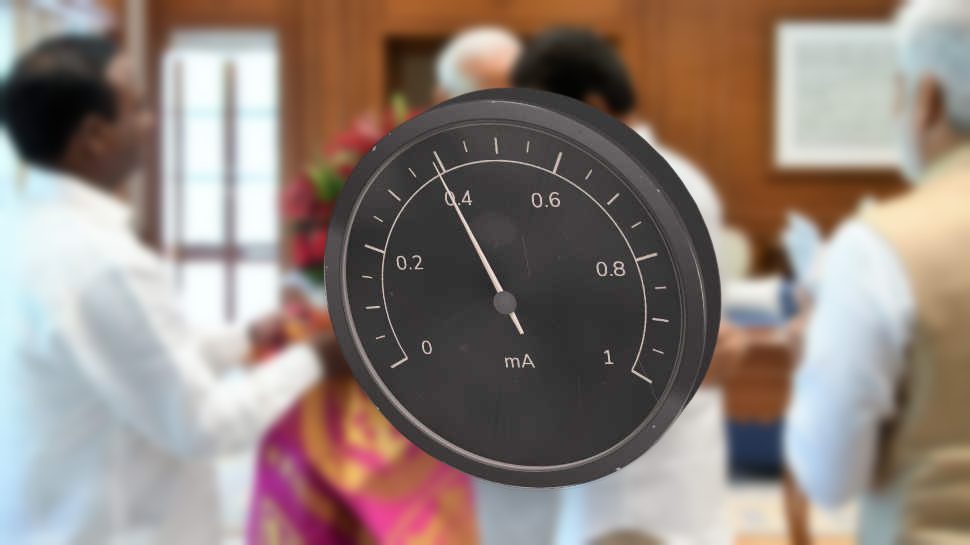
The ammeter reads 0.4 mA
